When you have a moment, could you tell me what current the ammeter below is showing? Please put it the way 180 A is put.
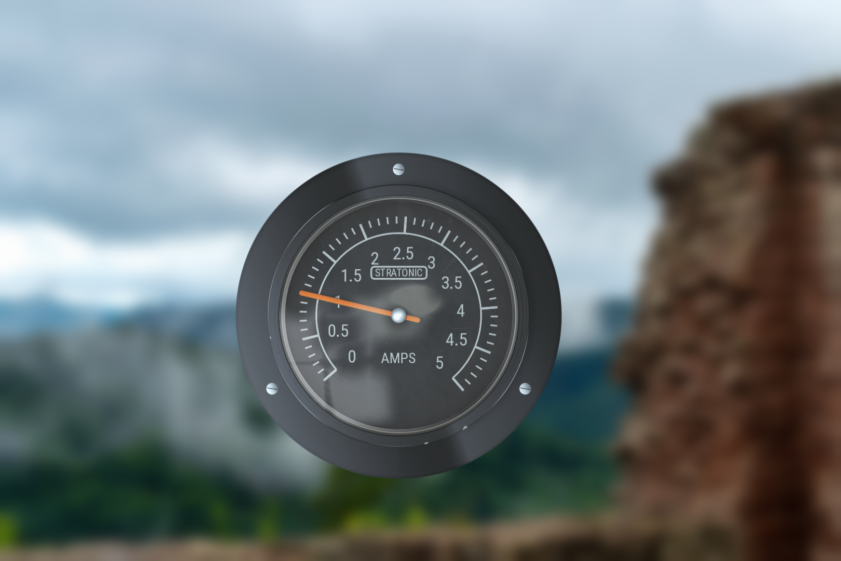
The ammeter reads 1 A
